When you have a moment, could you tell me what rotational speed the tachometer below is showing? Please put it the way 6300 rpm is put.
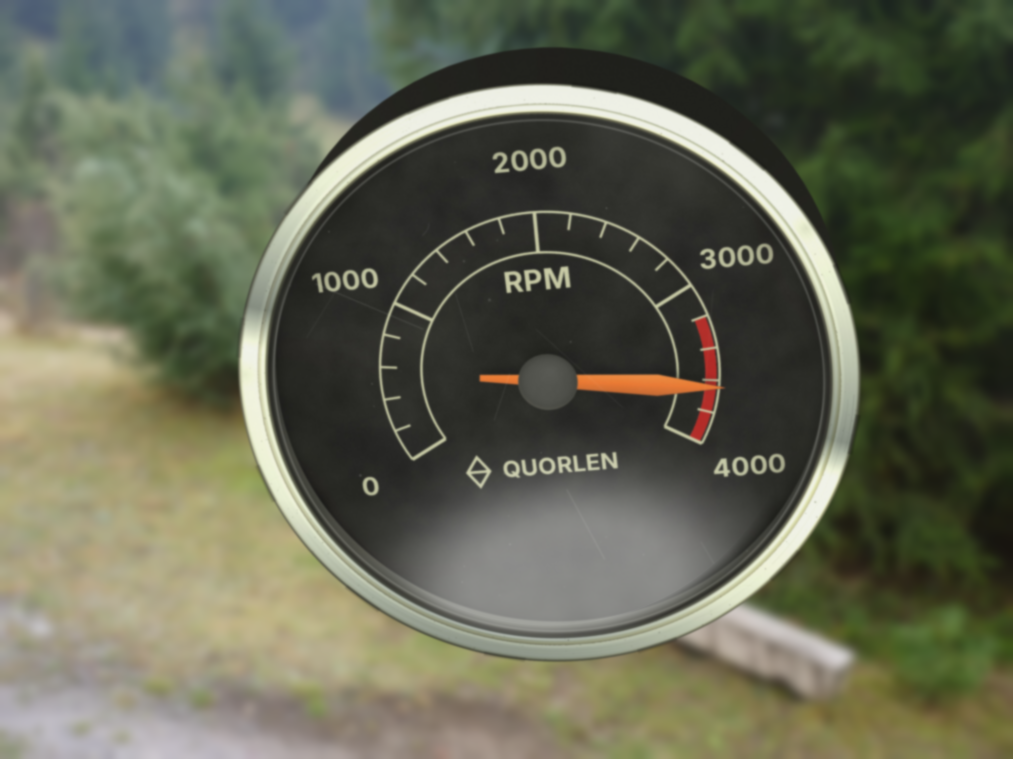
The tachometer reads 3600 rpm
